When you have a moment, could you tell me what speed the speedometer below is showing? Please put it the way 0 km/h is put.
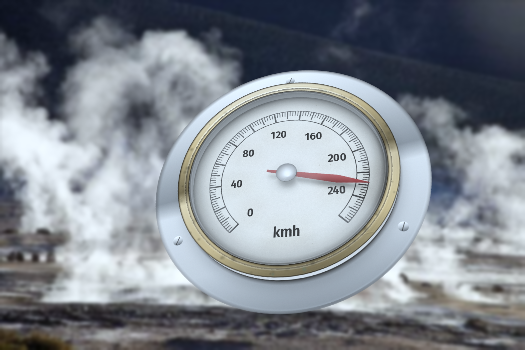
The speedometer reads 230 km/h
